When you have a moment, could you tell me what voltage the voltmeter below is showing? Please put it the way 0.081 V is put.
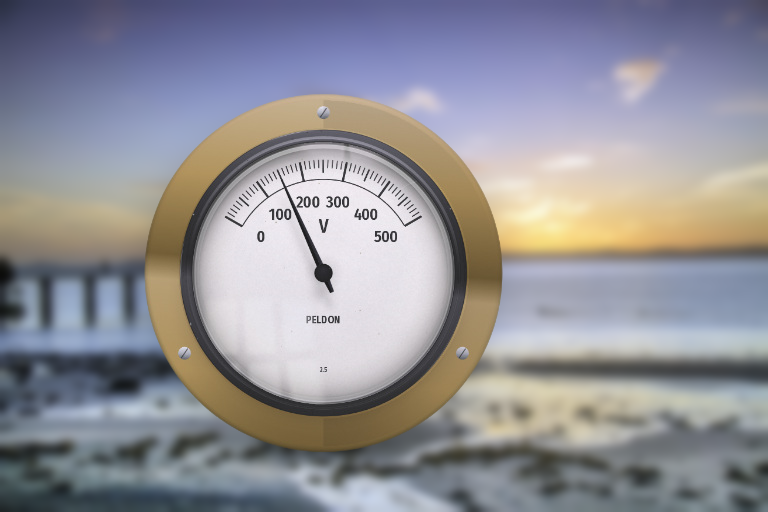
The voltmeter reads 150 V
